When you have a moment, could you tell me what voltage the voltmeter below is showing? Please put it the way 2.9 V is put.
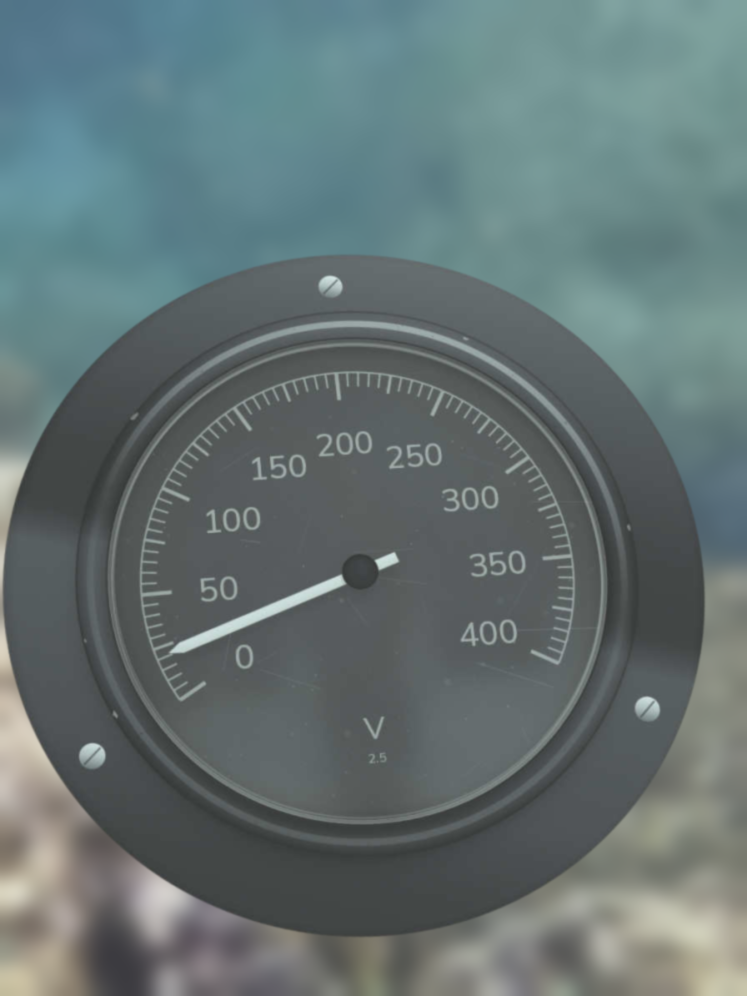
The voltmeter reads 20 V
